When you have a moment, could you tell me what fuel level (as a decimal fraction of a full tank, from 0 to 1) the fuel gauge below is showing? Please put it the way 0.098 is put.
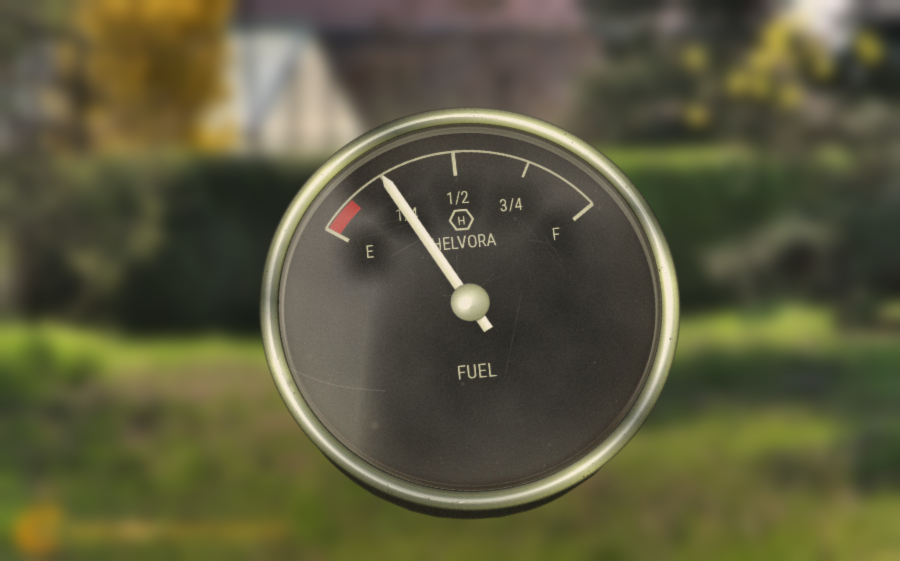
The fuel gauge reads 0.25
